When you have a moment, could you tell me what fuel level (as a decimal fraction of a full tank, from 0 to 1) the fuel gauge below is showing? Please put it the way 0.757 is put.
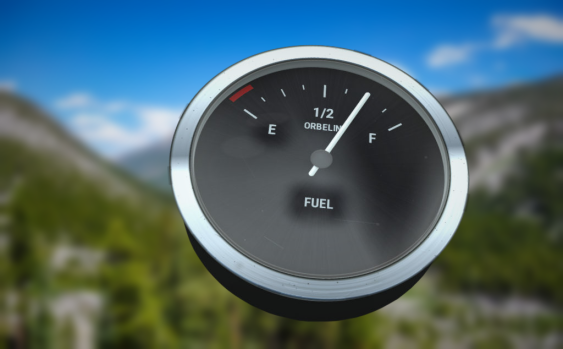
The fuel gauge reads 0.75
